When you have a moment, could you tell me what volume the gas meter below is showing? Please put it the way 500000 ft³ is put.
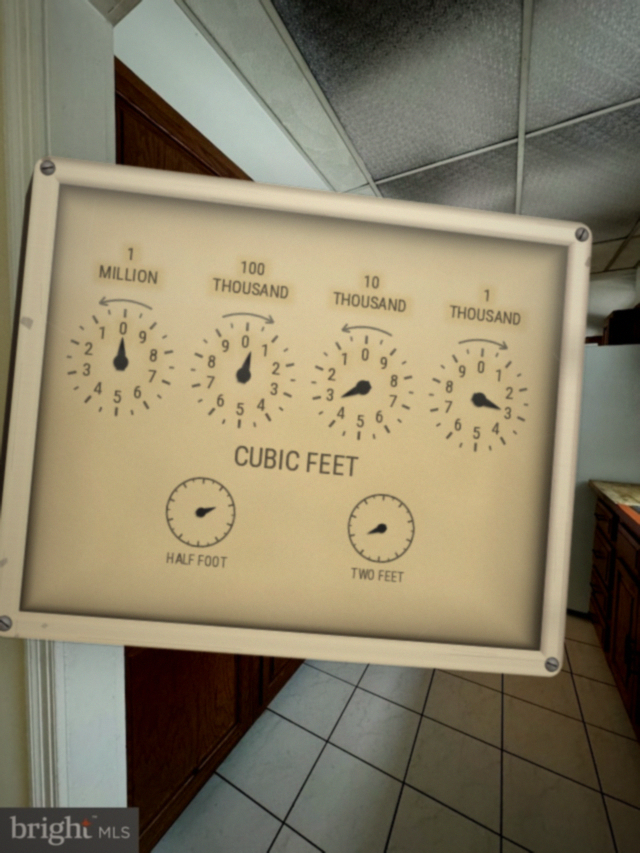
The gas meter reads 3300 ft³
